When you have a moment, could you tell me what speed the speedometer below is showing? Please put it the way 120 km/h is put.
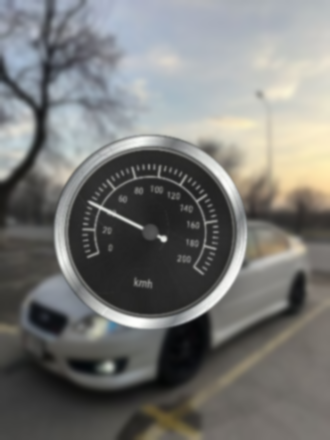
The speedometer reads 40 km/h
